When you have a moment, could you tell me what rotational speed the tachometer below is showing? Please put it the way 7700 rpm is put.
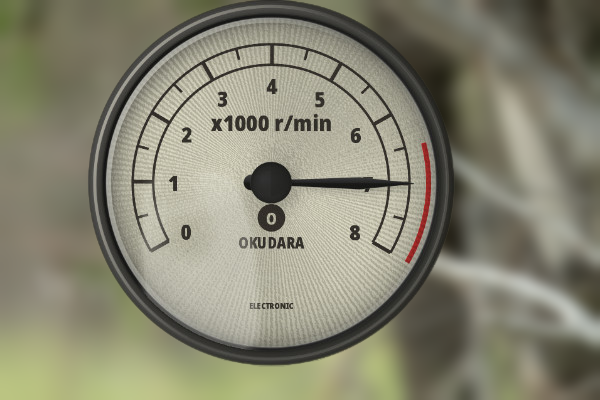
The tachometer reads 7000 rpm
